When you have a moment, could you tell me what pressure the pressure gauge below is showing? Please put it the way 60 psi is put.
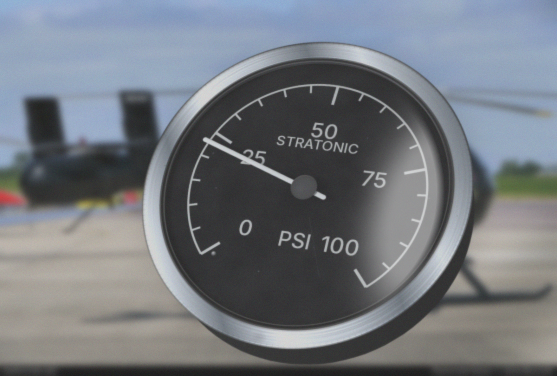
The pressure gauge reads 22.5 psi
